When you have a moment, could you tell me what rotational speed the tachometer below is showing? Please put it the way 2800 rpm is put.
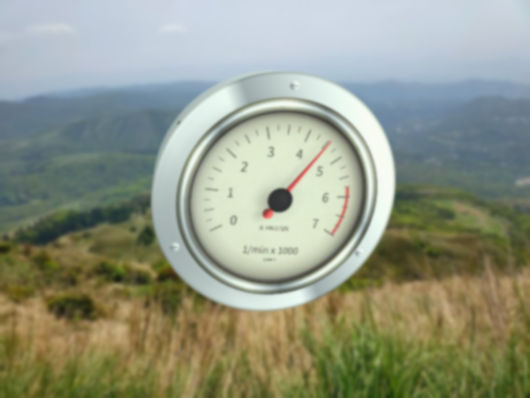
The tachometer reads 4500 rpm
